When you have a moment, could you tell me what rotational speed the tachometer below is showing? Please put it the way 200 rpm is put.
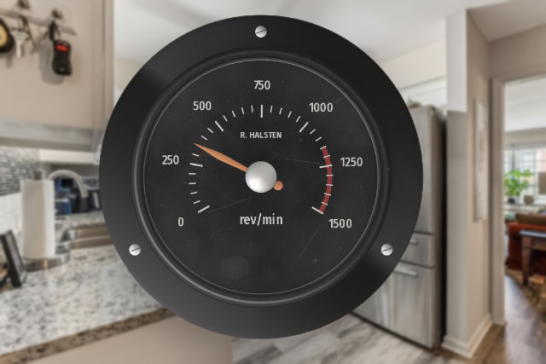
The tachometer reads 350 rpm
